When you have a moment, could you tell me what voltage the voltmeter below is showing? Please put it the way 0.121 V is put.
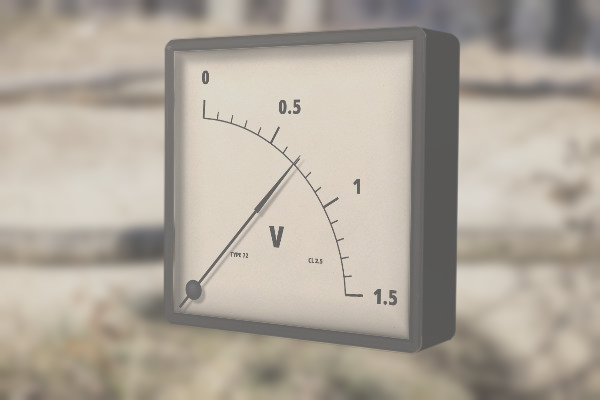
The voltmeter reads 0.7 V
